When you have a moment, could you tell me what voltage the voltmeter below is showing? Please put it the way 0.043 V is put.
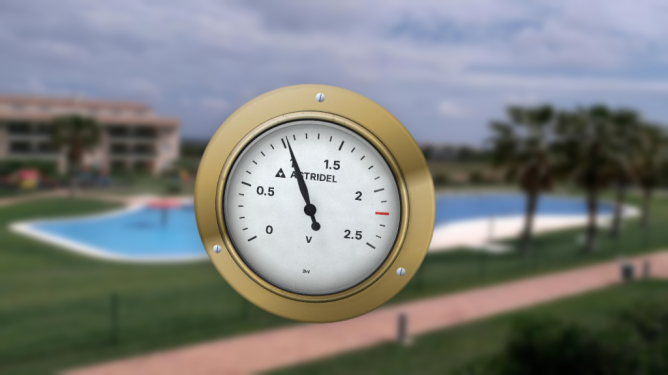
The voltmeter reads 1.05 V
